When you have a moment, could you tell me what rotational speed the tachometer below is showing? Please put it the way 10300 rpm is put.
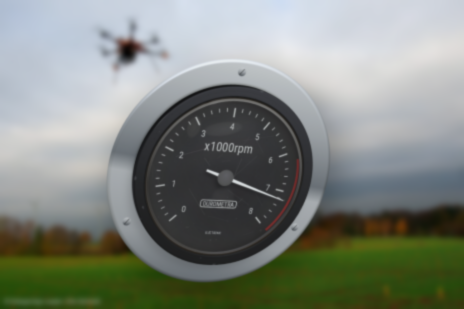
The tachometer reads 7200 rpm
